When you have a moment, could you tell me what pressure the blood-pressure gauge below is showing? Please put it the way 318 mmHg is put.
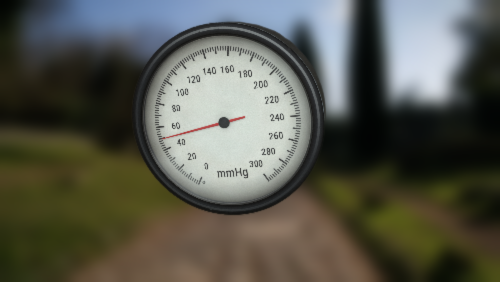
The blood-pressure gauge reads 50 mmHg
